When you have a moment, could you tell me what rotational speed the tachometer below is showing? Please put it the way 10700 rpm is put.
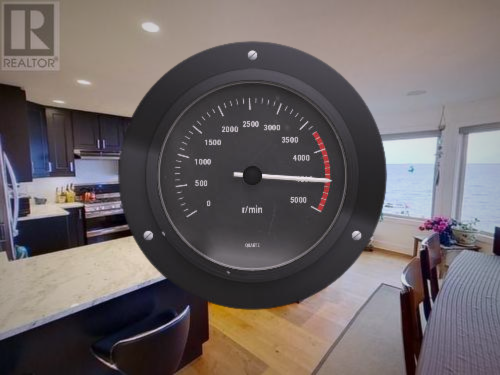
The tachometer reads 4500 rpm
